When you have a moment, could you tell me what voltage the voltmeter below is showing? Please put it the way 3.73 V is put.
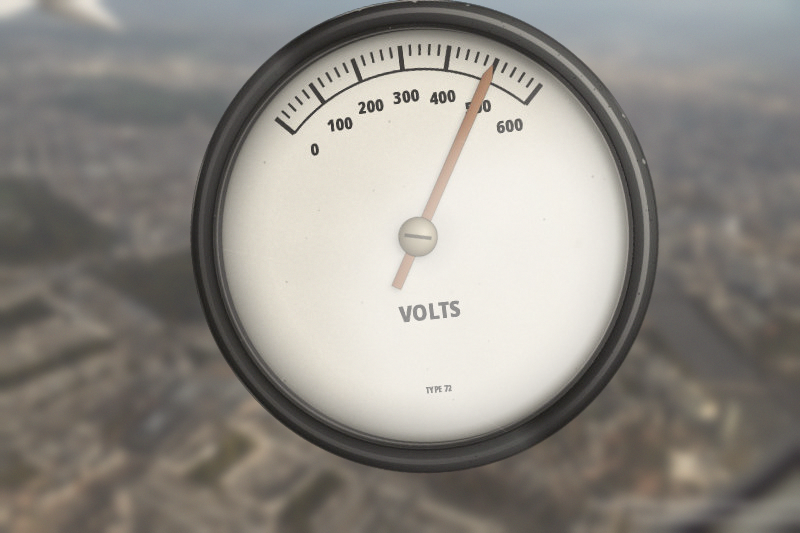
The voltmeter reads 500 V
